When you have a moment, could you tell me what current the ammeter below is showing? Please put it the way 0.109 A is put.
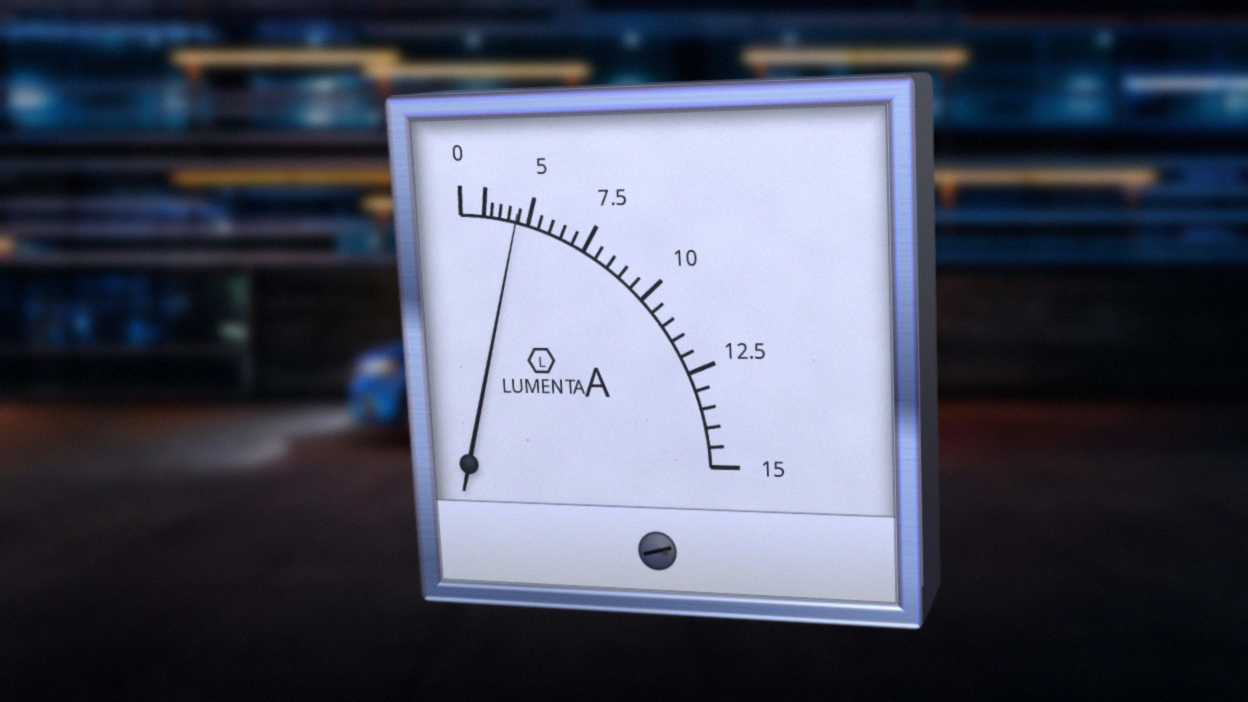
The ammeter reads 4.5 A
